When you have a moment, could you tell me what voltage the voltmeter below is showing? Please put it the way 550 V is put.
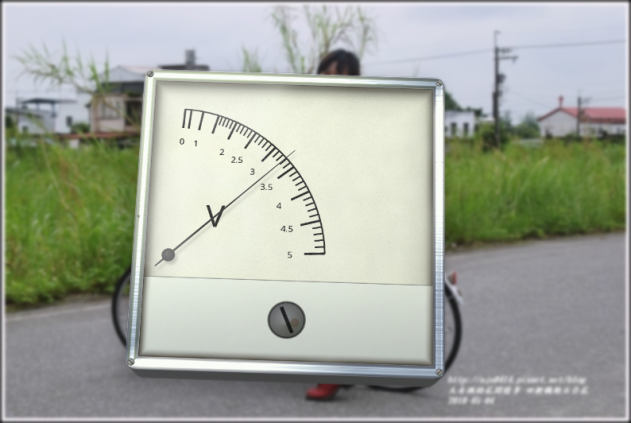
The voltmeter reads 3.3 V
